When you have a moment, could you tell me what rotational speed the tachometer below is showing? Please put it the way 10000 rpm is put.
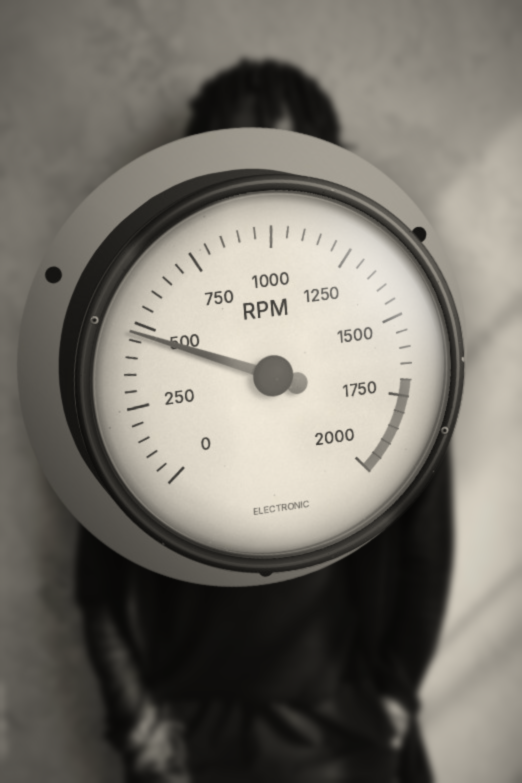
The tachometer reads 475 rpm
